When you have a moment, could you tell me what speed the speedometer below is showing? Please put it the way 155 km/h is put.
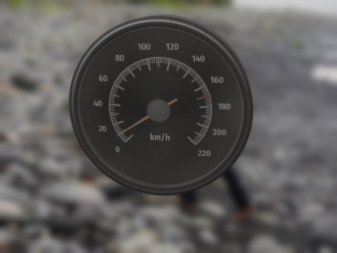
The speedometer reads 10 km/h
